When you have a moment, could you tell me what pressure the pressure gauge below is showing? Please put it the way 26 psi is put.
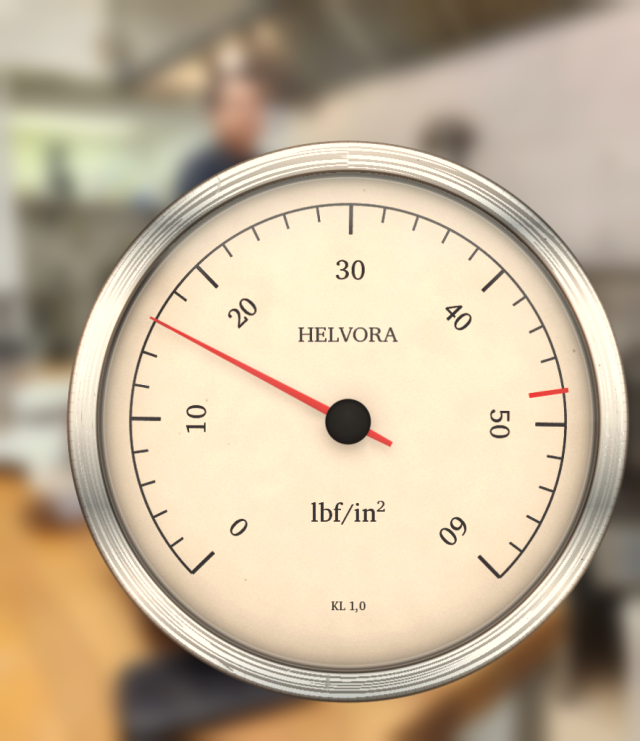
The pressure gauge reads 16 psi
